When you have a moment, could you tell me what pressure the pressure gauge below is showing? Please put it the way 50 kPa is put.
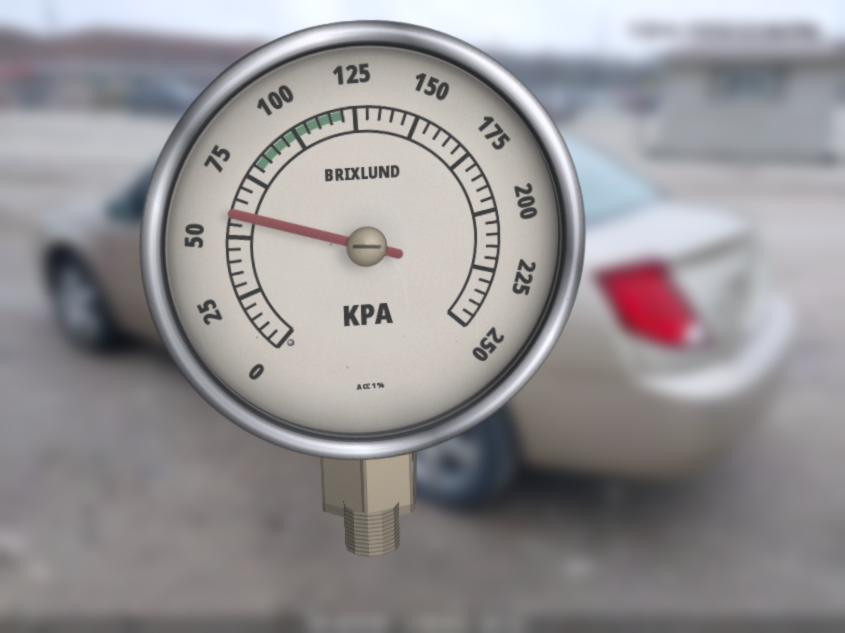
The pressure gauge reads 60 kPa
